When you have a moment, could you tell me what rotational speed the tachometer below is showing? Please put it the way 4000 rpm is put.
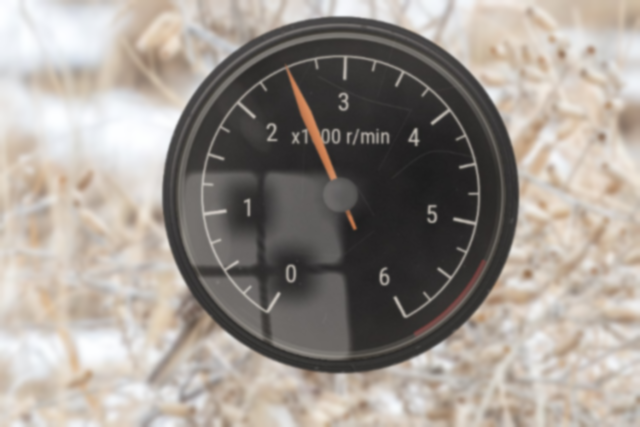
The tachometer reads 2500 rpm
